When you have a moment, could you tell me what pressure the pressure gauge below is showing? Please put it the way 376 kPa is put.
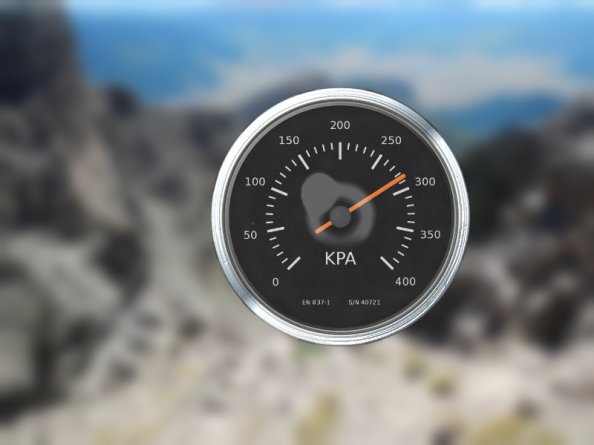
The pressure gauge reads 285 kPa
